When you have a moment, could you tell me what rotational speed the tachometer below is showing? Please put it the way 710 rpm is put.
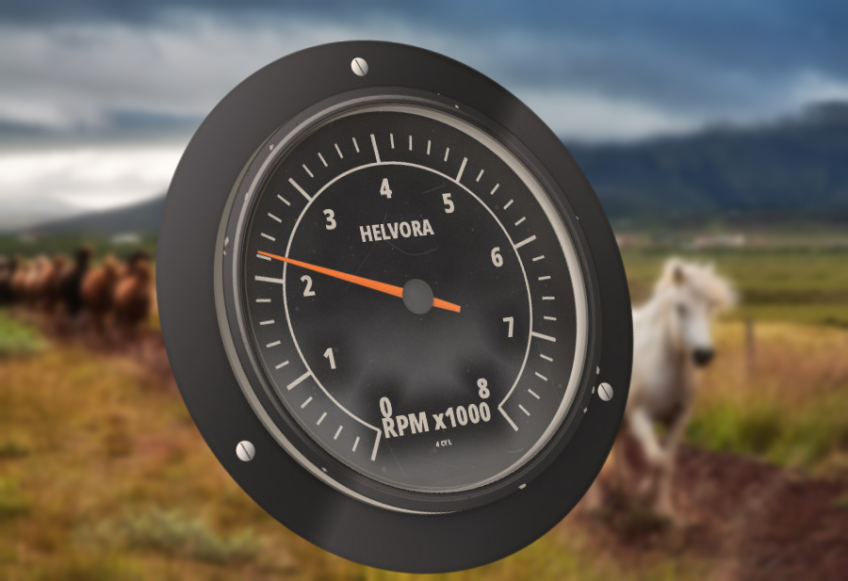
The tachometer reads 2200 rpm
